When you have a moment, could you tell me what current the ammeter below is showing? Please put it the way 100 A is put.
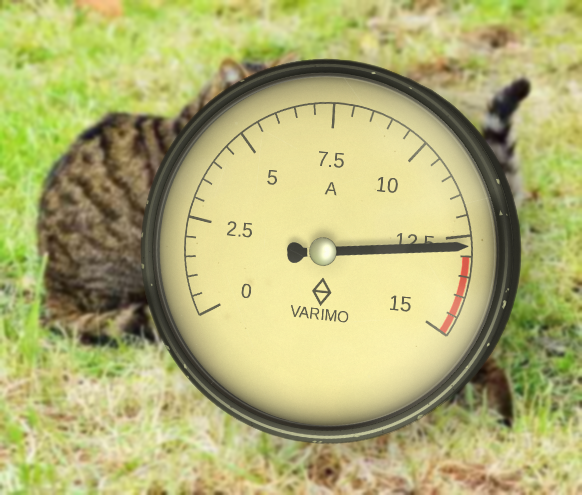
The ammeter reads 12.75 A
